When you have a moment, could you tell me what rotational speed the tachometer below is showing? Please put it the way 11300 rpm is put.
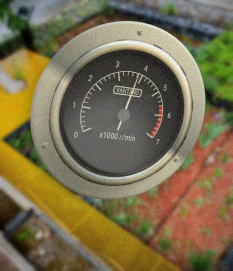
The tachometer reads 3800 rpm
